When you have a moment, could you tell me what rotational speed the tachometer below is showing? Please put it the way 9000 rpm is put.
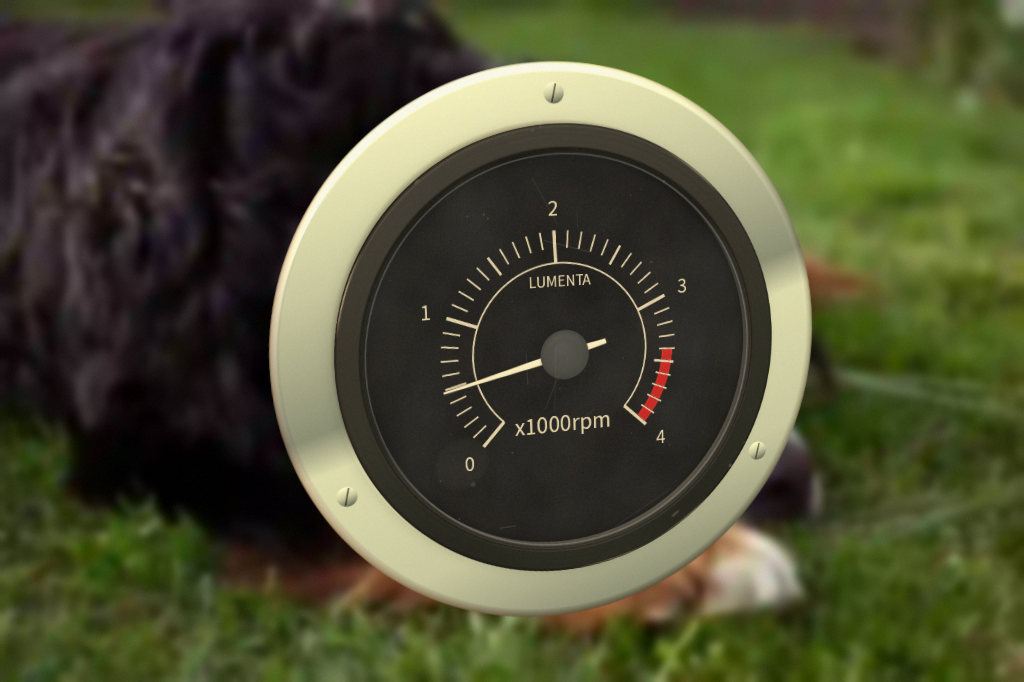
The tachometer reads 500 rpm
